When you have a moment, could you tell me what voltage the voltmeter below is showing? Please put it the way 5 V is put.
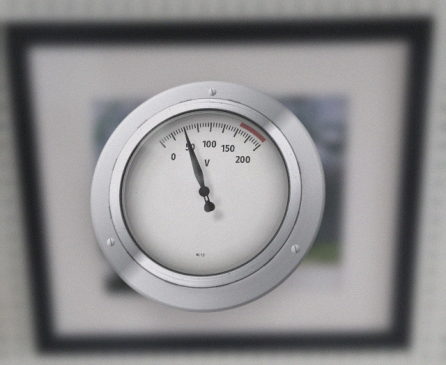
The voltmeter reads 50 V
